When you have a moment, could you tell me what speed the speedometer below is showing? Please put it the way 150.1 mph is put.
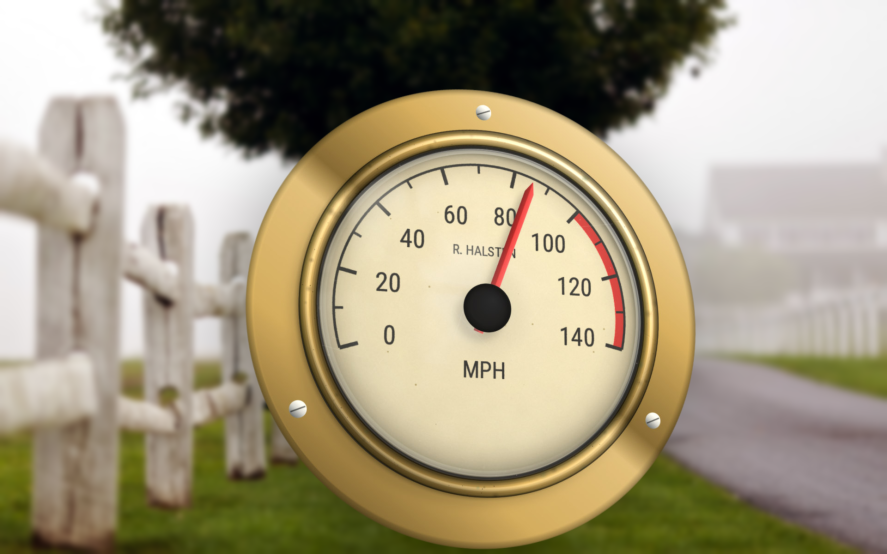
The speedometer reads 85 mph
